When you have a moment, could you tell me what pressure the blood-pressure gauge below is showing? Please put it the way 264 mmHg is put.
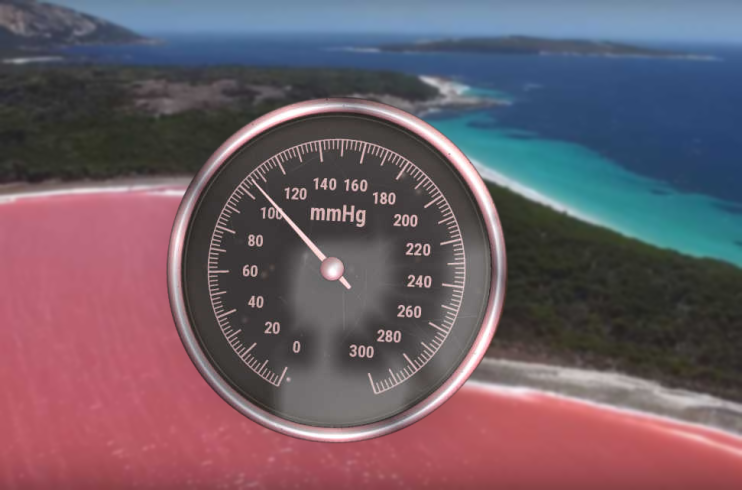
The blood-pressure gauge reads 106 mmHg
